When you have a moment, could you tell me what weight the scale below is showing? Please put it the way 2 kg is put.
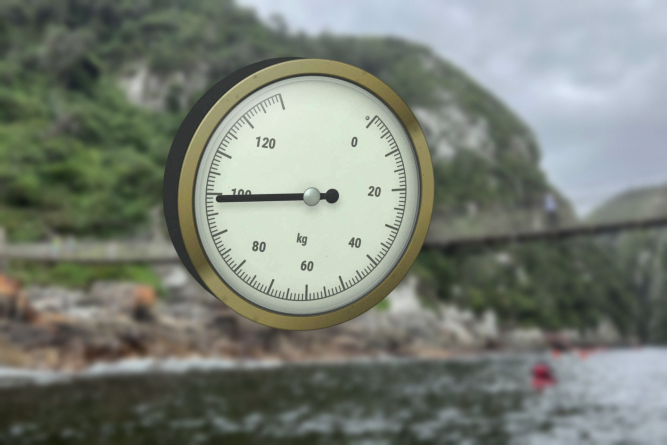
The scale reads 99 kg
